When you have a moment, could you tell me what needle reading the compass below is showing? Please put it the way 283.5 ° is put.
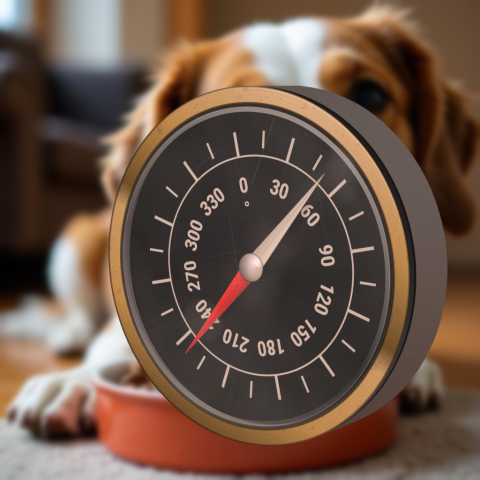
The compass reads 232.5 °
